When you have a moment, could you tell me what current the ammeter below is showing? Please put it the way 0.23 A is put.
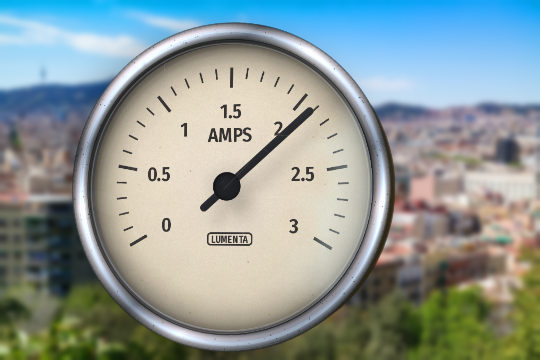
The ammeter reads 2.1 A
